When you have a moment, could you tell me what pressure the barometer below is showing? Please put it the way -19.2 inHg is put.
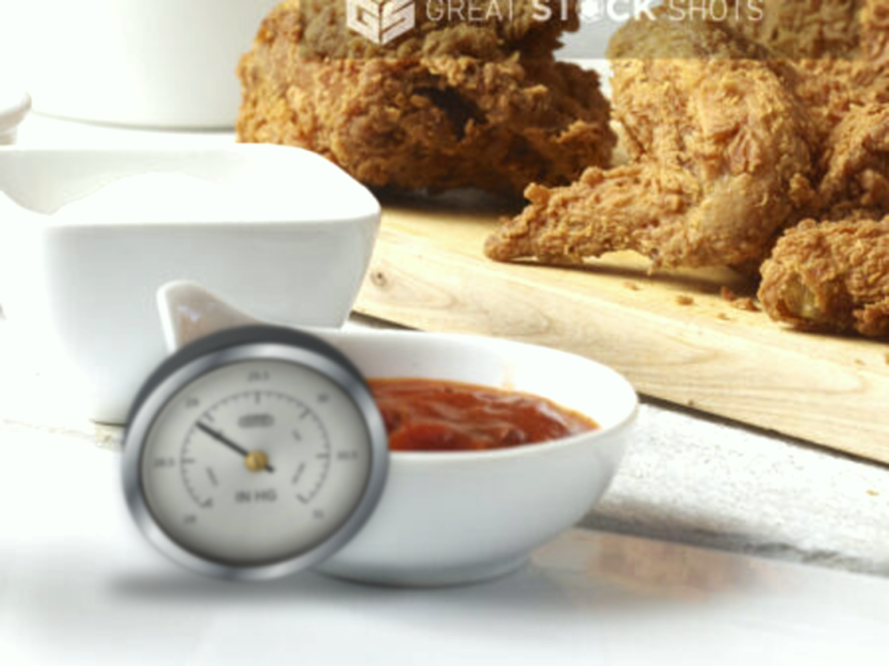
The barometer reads 28.9 inHg
